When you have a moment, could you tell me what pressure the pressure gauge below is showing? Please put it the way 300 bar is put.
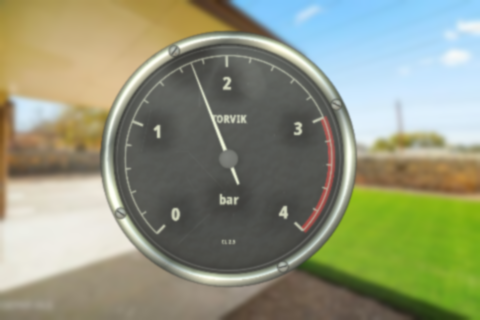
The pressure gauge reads 1.7 bar
